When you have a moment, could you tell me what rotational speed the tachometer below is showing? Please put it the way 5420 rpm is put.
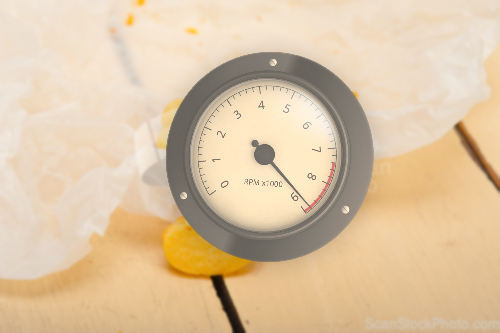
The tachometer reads 8800 rpm
